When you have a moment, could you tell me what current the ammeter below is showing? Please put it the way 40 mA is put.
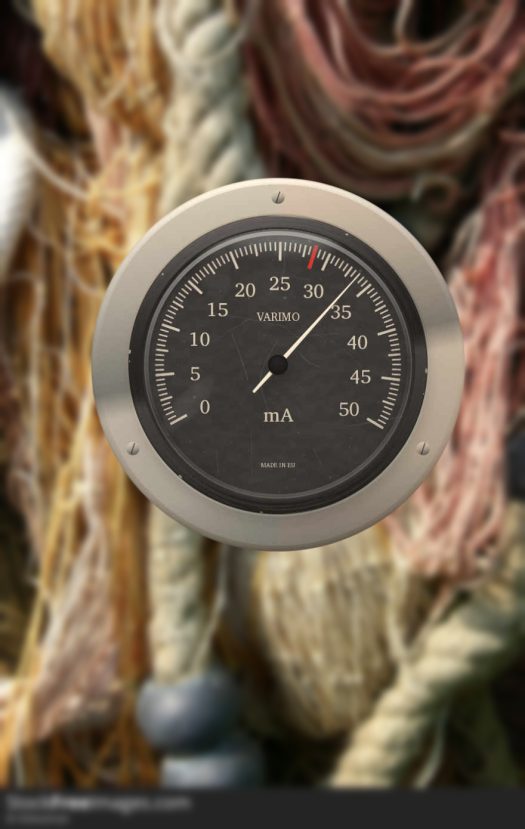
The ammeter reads 33.5 mA
